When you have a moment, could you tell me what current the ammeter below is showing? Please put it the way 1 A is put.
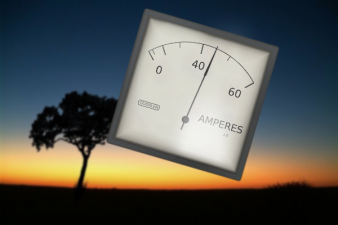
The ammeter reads 45 A
